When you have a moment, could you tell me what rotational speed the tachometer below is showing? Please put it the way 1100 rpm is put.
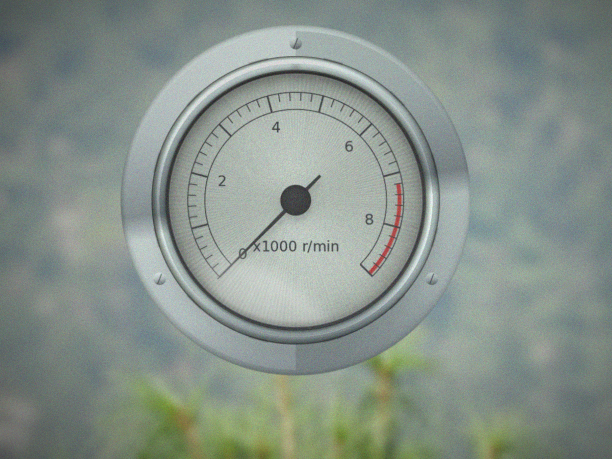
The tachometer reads 0 rpm
